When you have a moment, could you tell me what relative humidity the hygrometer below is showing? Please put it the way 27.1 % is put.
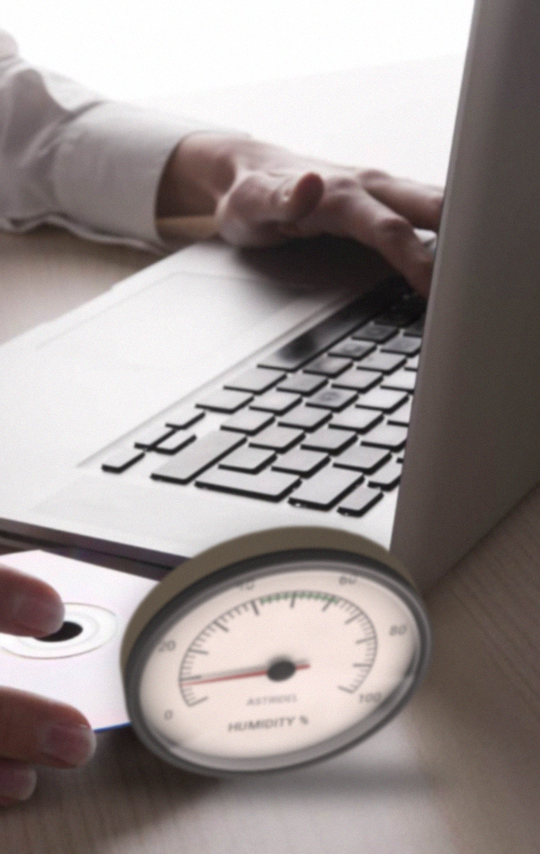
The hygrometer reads 10 %
